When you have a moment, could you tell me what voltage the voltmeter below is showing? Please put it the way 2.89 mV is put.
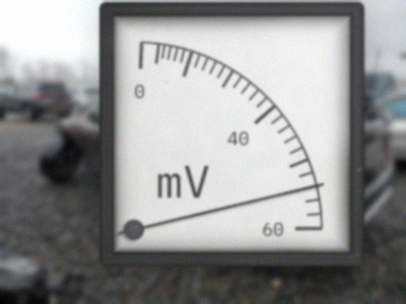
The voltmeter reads 54 mV
